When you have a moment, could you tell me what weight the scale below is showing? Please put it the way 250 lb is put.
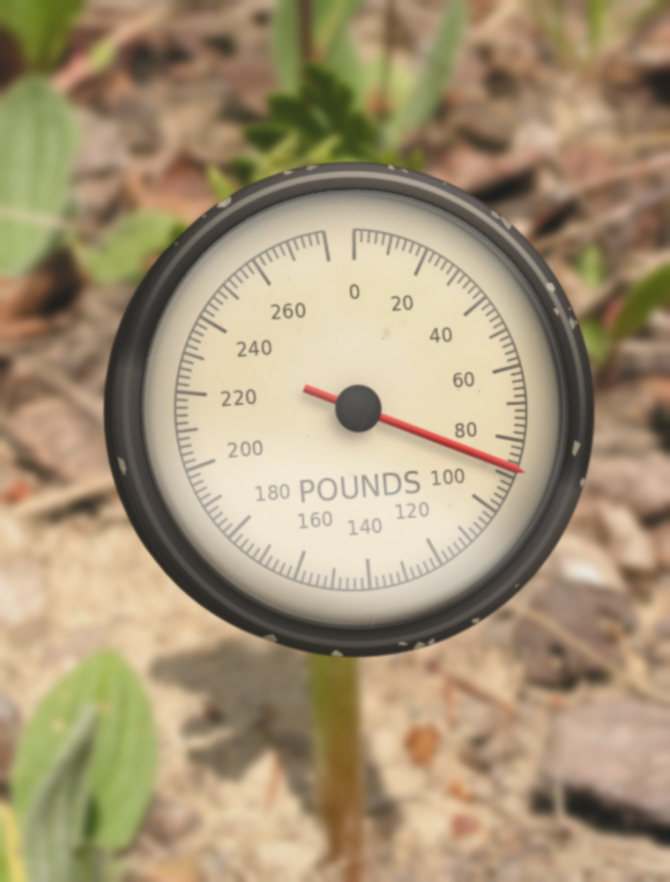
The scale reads 88 lb
